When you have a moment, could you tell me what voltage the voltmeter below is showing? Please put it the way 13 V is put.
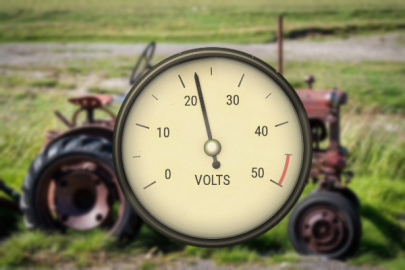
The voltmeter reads 22.5 V
